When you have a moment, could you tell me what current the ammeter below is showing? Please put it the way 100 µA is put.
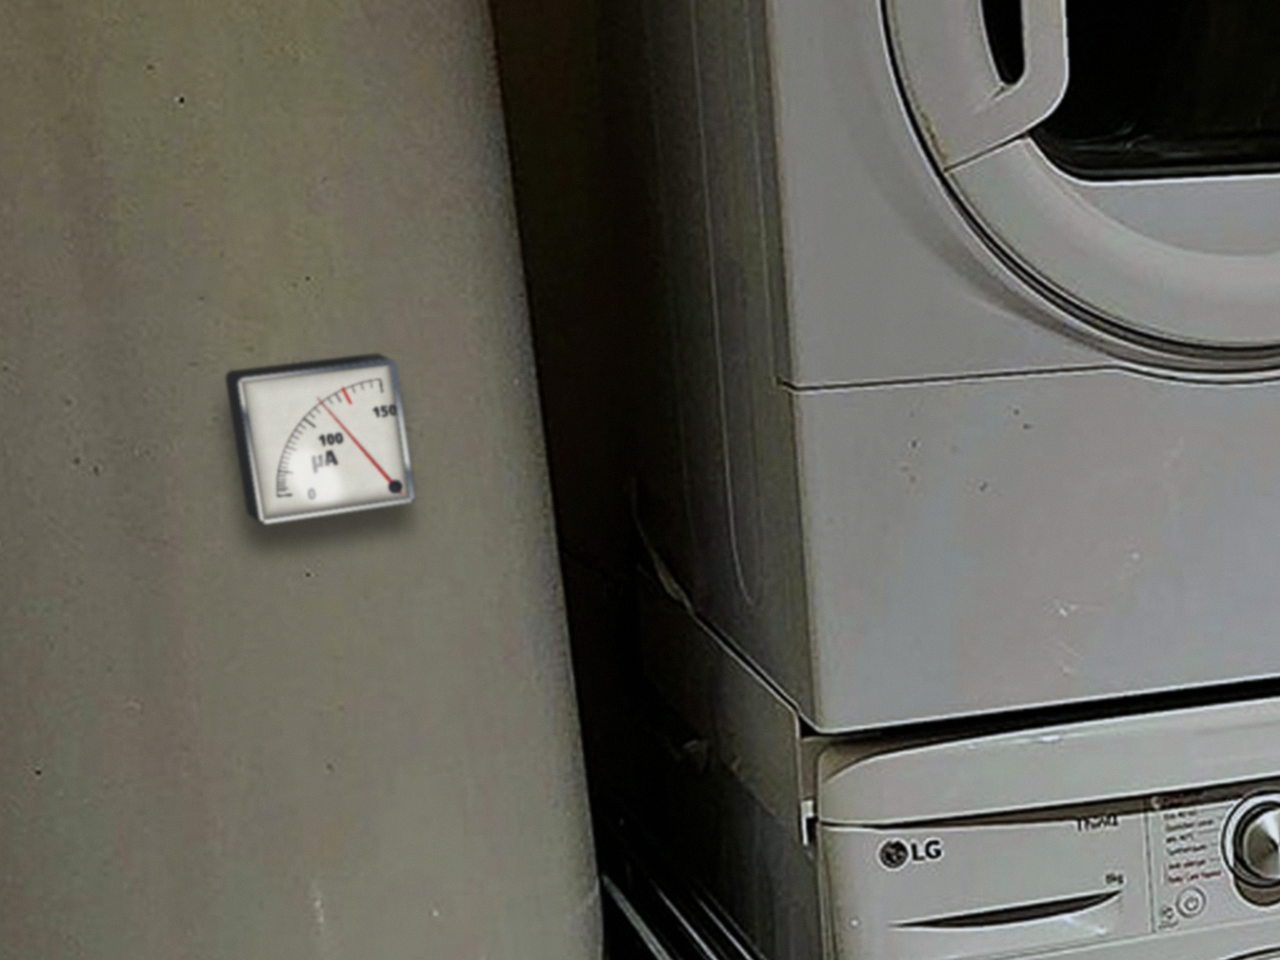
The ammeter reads 115 µA
